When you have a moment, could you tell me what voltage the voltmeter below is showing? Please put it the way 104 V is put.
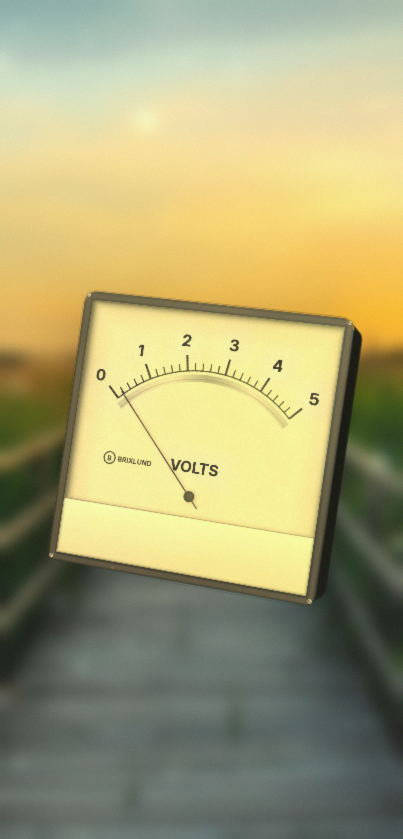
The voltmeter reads 0.2 V
